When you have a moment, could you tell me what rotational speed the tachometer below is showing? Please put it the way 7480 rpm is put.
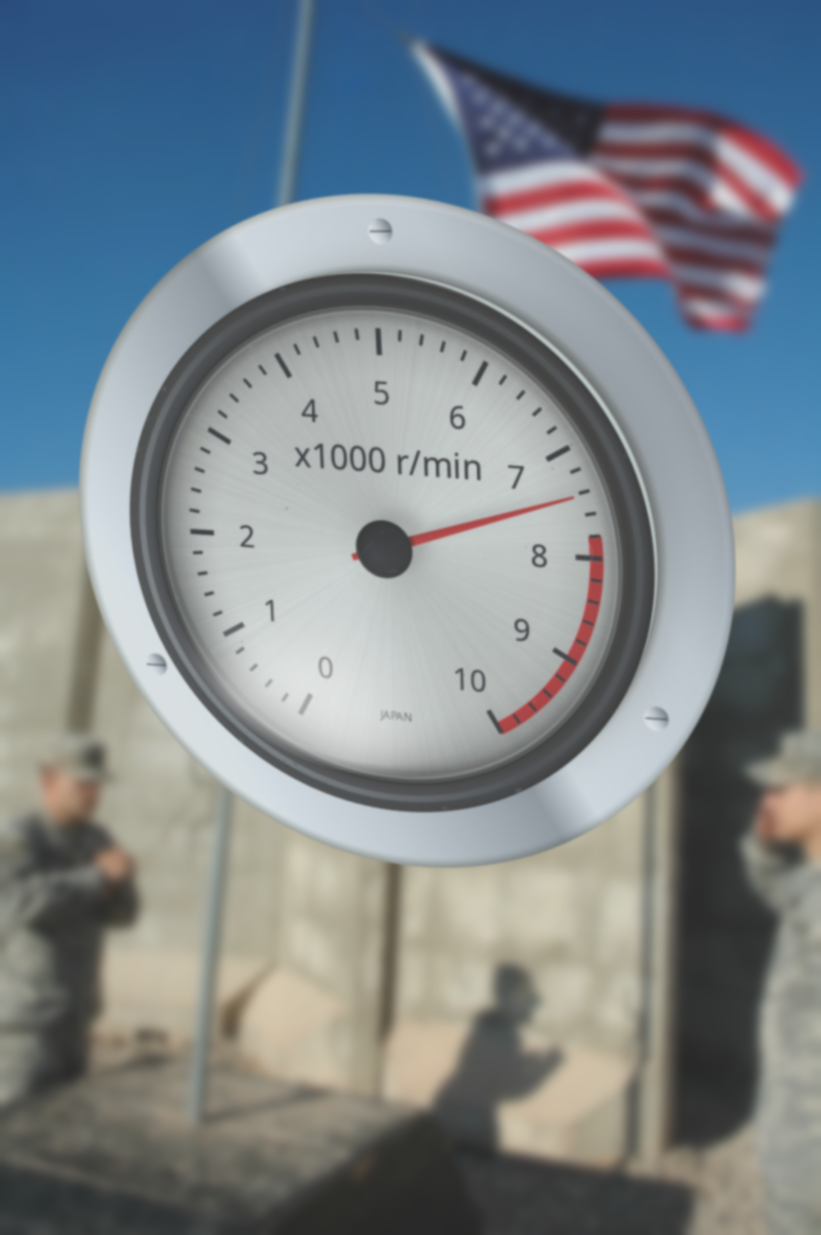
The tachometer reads 7400 rpm
